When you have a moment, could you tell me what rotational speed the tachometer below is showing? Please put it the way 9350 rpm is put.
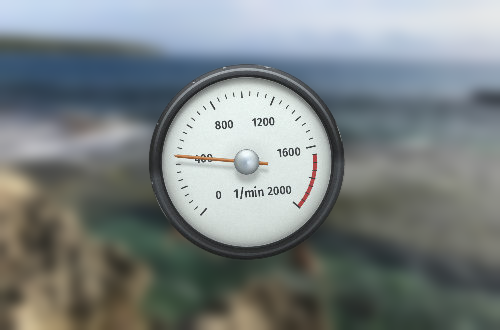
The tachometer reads 400 rpm
